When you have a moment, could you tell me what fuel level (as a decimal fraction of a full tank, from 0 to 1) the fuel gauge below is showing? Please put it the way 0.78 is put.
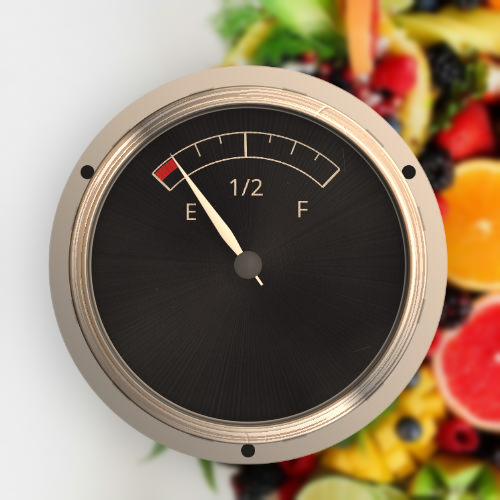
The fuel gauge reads 0.125
